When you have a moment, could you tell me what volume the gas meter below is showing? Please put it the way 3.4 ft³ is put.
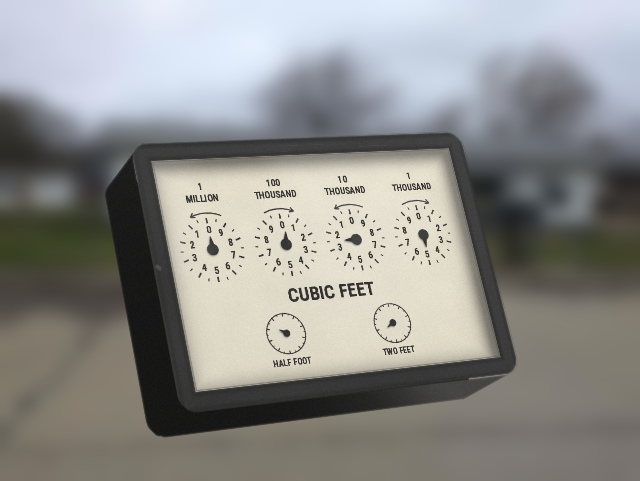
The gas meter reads 2500 ft³
